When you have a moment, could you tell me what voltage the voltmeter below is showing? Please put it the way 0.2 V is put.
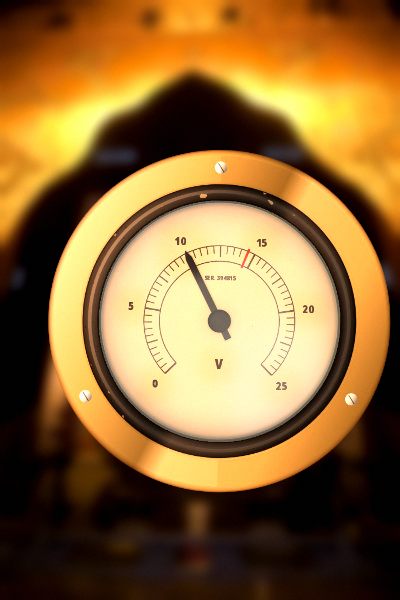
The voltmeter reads 10 V
